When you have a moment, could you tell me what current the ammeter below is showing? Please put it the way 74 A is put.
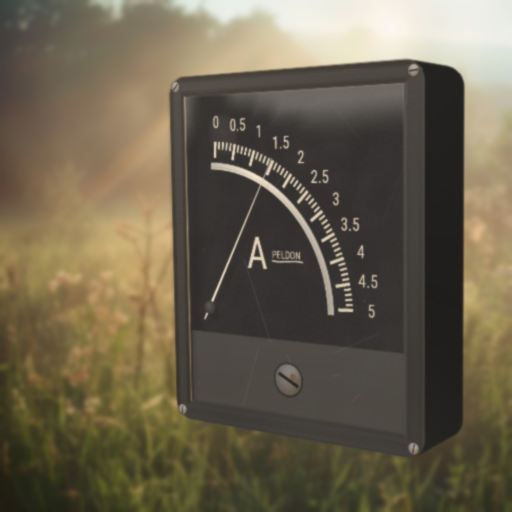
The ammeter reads 1.5 A
